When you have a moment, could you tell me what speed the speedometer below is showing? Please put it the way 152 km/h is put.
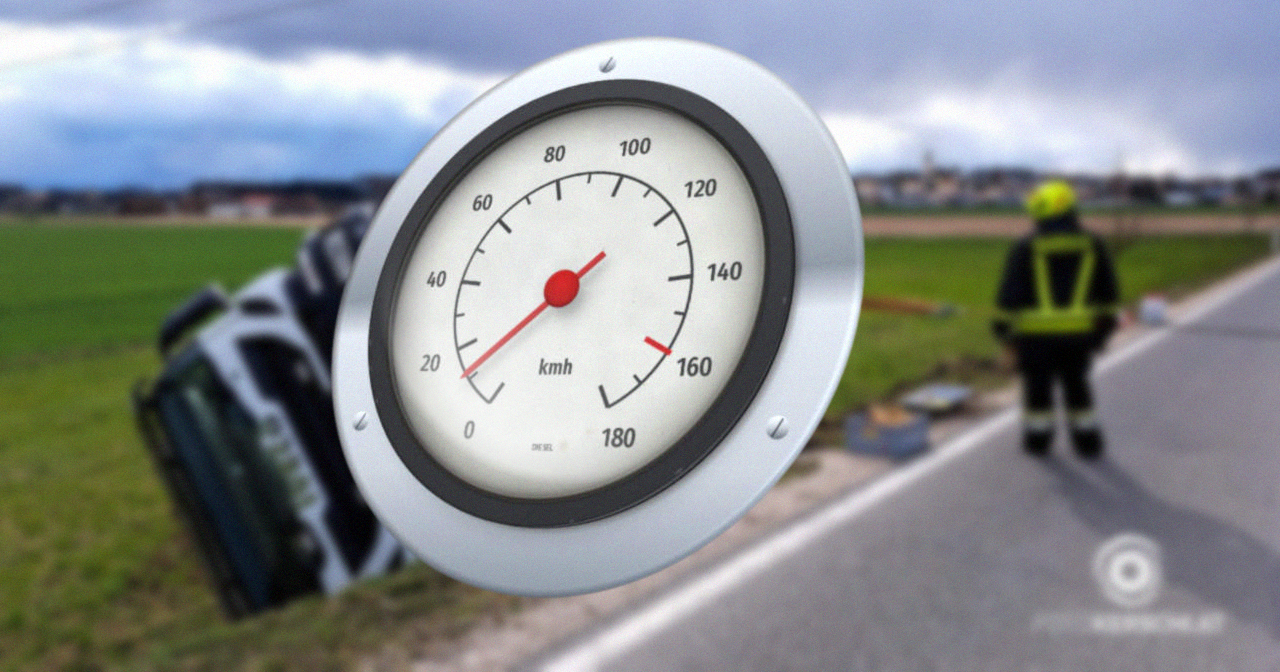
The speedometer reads 10 km/h
